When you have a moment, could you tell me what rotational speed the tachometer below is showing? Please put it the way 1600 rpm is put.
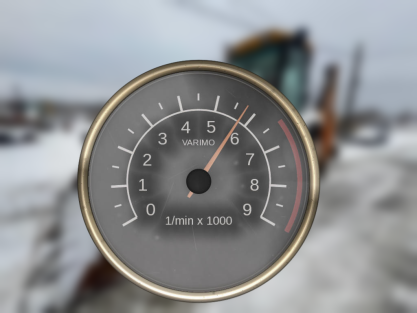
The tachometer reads 5750 rpm
